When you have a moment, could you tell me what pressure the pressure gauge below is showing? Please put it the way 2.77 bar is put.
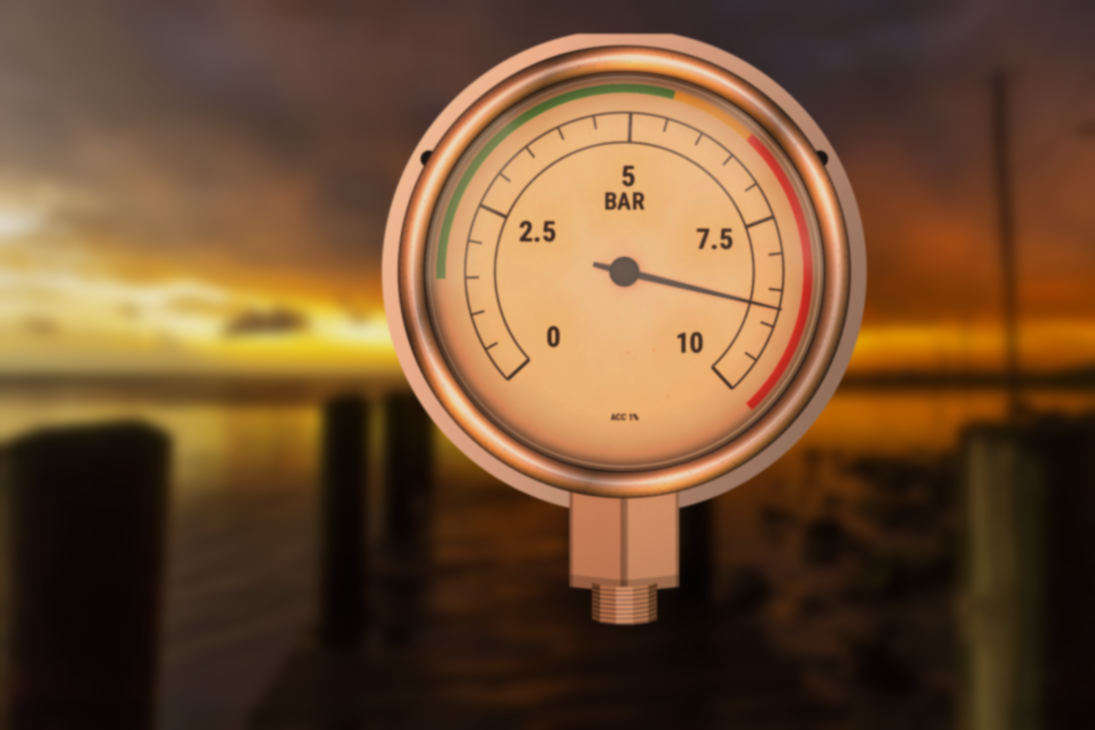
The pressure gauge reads 8.75 bar
